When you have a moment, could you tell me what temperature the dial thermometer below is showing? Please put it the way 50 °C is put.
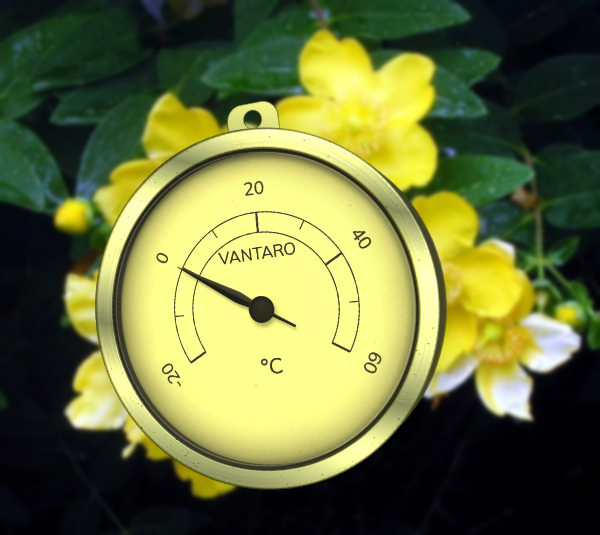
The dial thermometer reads 0 °C
